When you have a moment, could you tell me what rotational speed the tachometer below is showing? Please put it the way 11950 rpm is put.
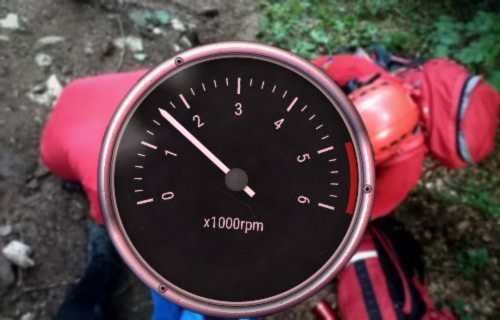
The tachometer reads 1600 rpm
